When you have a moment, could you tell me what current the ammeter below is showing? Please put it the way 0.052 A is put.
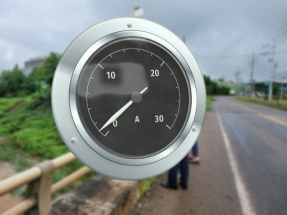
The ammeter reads 1 A
